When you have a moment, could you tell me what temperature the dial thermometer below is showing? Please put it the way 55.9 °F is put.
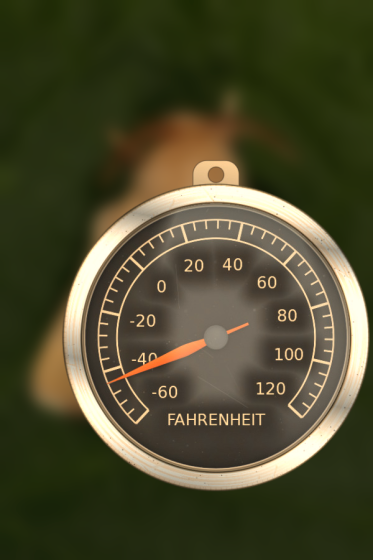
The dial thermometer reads -44 °F
